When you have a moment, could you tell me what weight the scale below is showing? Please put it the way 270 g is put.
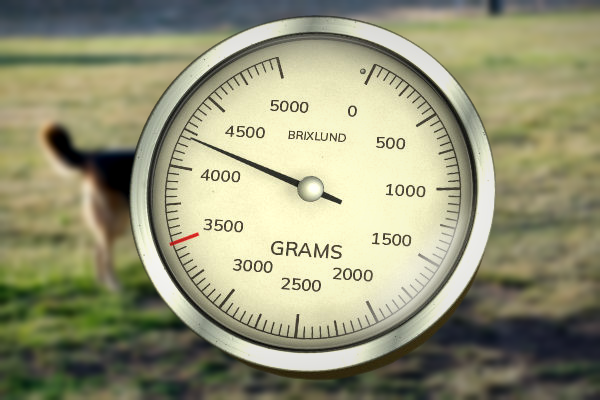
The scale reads 4200 g
